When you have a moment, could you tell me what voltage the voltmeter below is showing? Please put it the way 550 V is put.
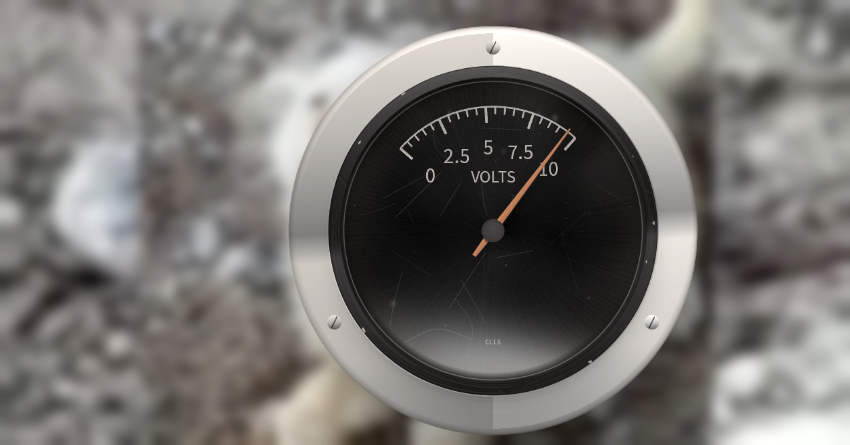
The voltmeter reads 9.5 V
